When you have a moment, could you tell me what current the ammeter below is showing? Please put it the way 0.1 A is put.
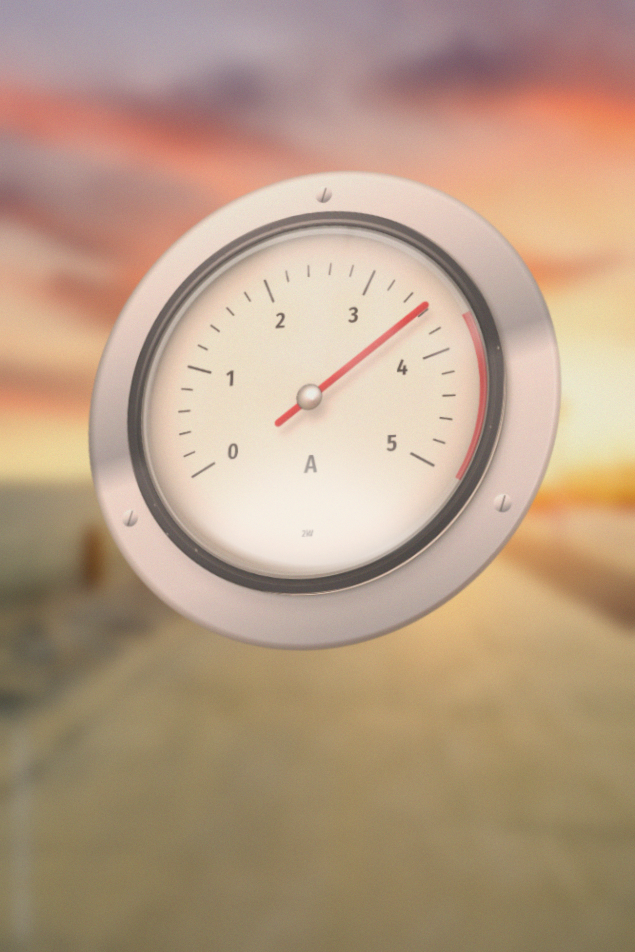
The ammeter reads 3.6 A
